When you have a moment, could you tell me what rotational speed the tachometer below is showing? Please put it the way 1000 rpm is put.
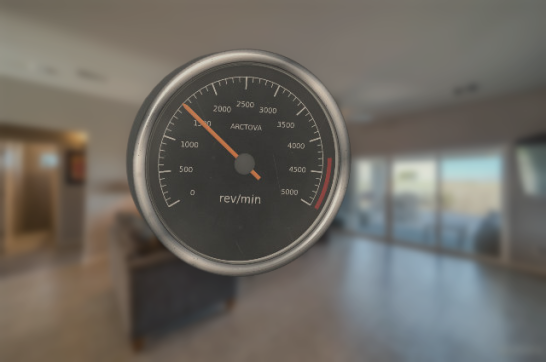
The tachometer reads 1500 rpm
